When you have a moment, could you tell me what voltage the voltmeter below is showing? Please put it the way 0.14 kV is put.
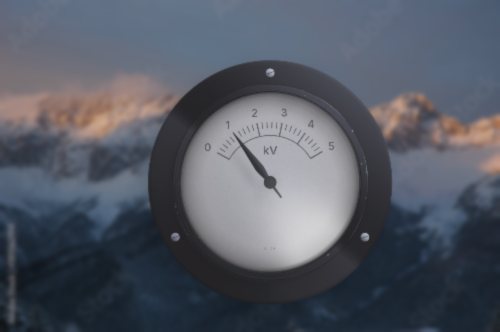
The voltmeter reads 1 kV
